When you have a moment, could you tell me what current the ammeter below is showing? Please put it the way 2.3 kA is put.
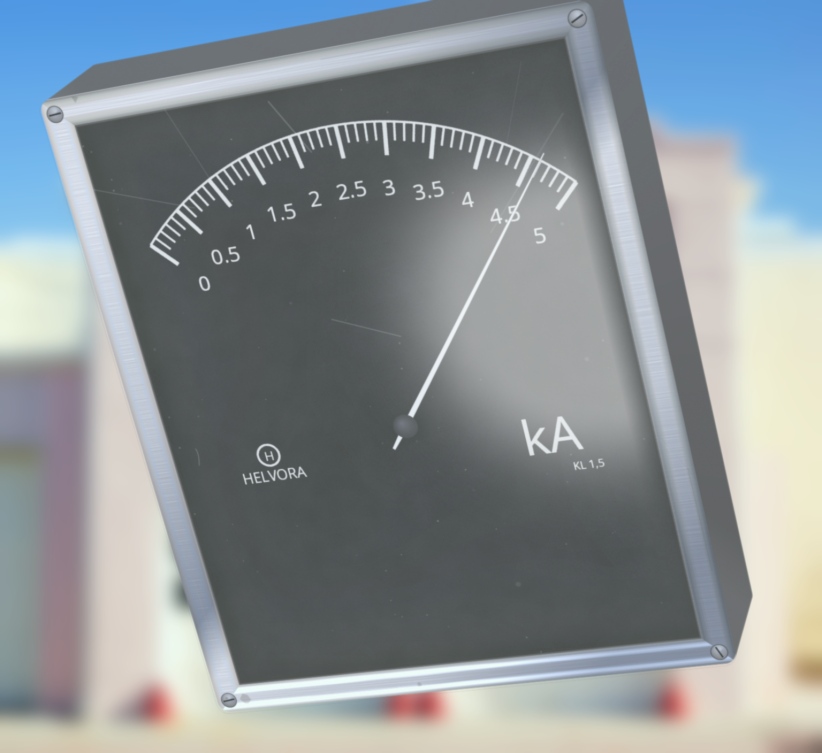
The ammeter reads 4.6 kA
